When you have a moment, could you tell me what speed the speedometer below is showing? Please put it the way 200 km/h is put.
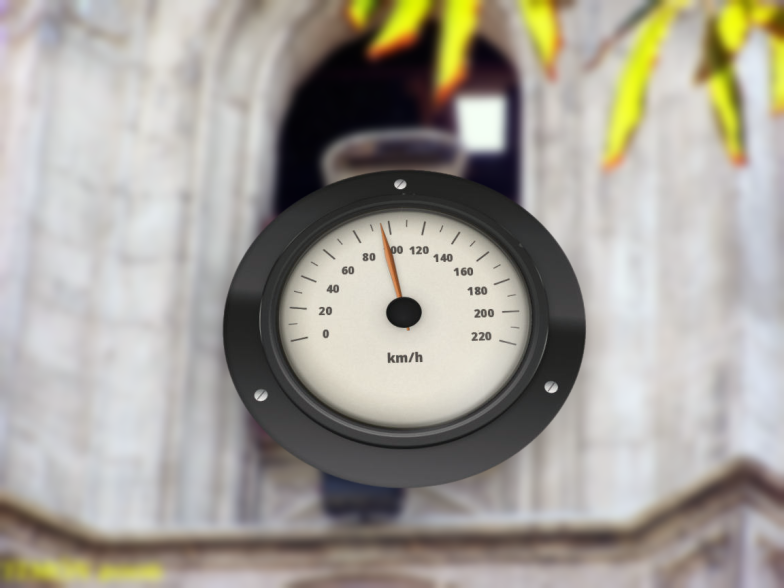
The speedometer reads 95 km/h
